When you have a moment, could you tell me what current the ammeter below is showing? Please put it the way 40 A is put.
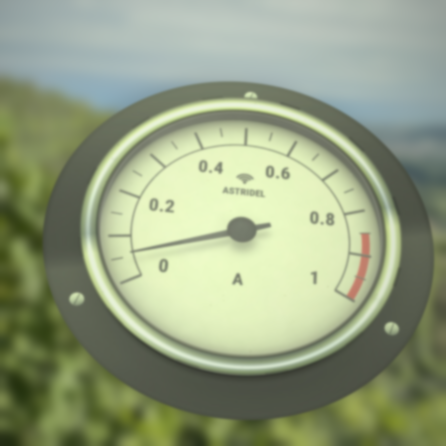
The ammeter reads 0.05 A
